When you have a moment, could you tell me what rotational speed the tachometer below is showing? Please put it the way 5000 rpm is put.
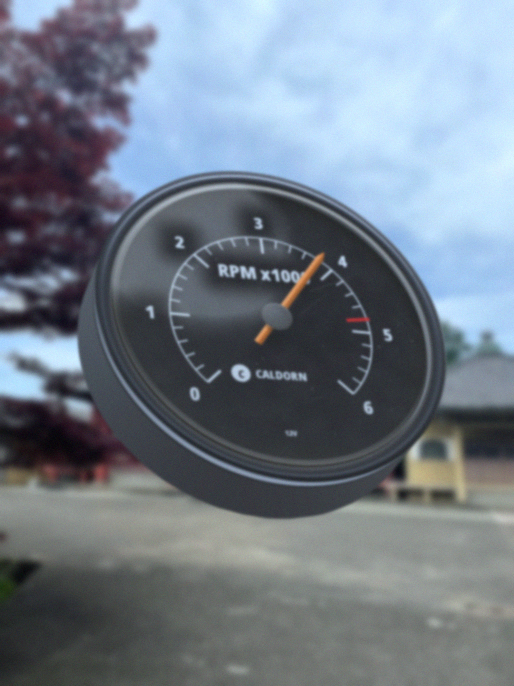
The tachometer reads 3800 rpm
